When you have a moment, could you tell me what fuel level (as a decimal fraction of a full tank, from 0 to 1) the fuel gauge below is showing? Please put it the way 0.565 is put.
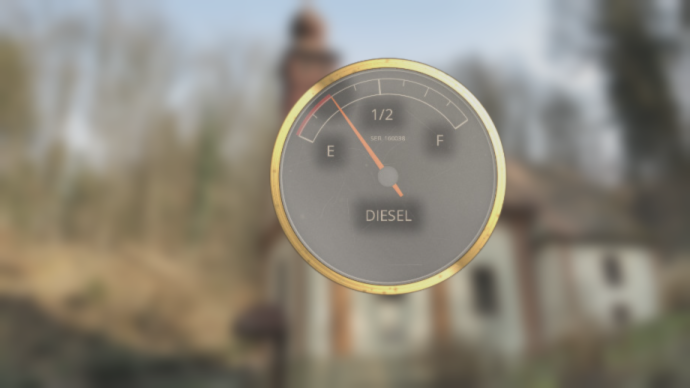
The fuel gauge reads 0.25
